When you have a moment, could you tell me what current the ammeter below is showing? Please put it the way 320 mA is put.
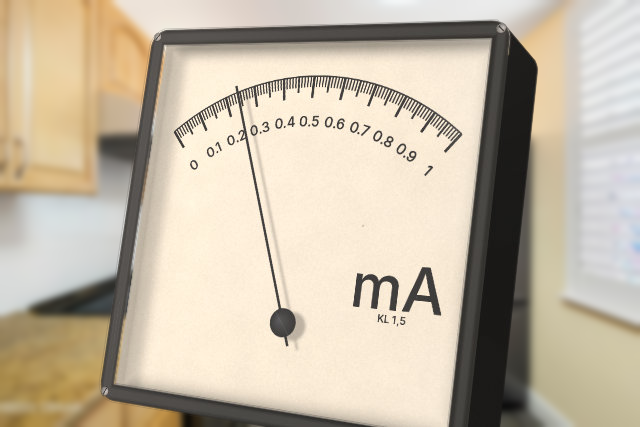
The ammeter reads 0.25 mA
